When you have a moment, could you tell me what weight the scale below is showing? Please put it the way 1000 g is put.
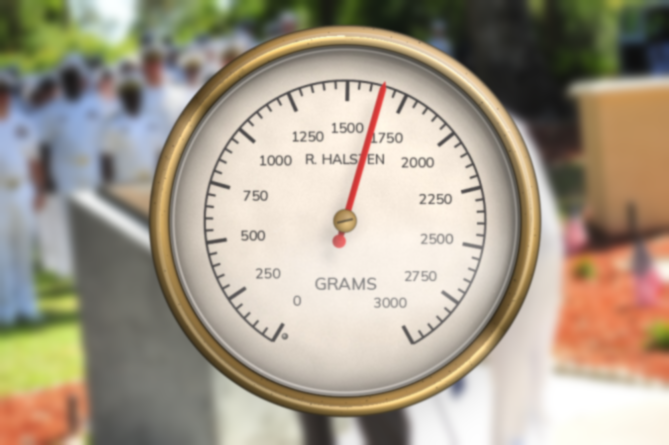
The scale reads 1650 g
